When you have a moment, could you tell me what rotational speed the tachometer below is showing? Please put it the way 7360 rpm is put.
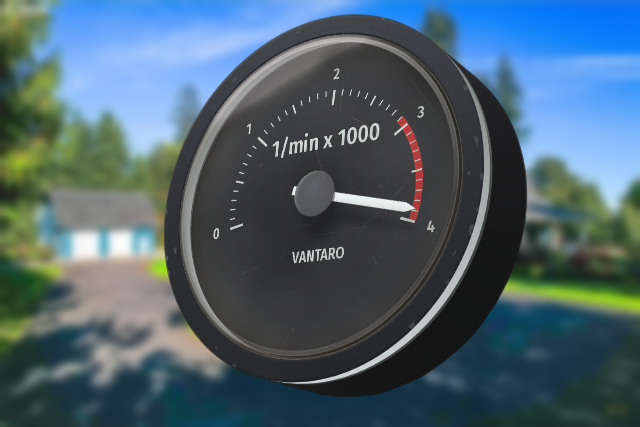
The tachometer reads 3900 rpm
